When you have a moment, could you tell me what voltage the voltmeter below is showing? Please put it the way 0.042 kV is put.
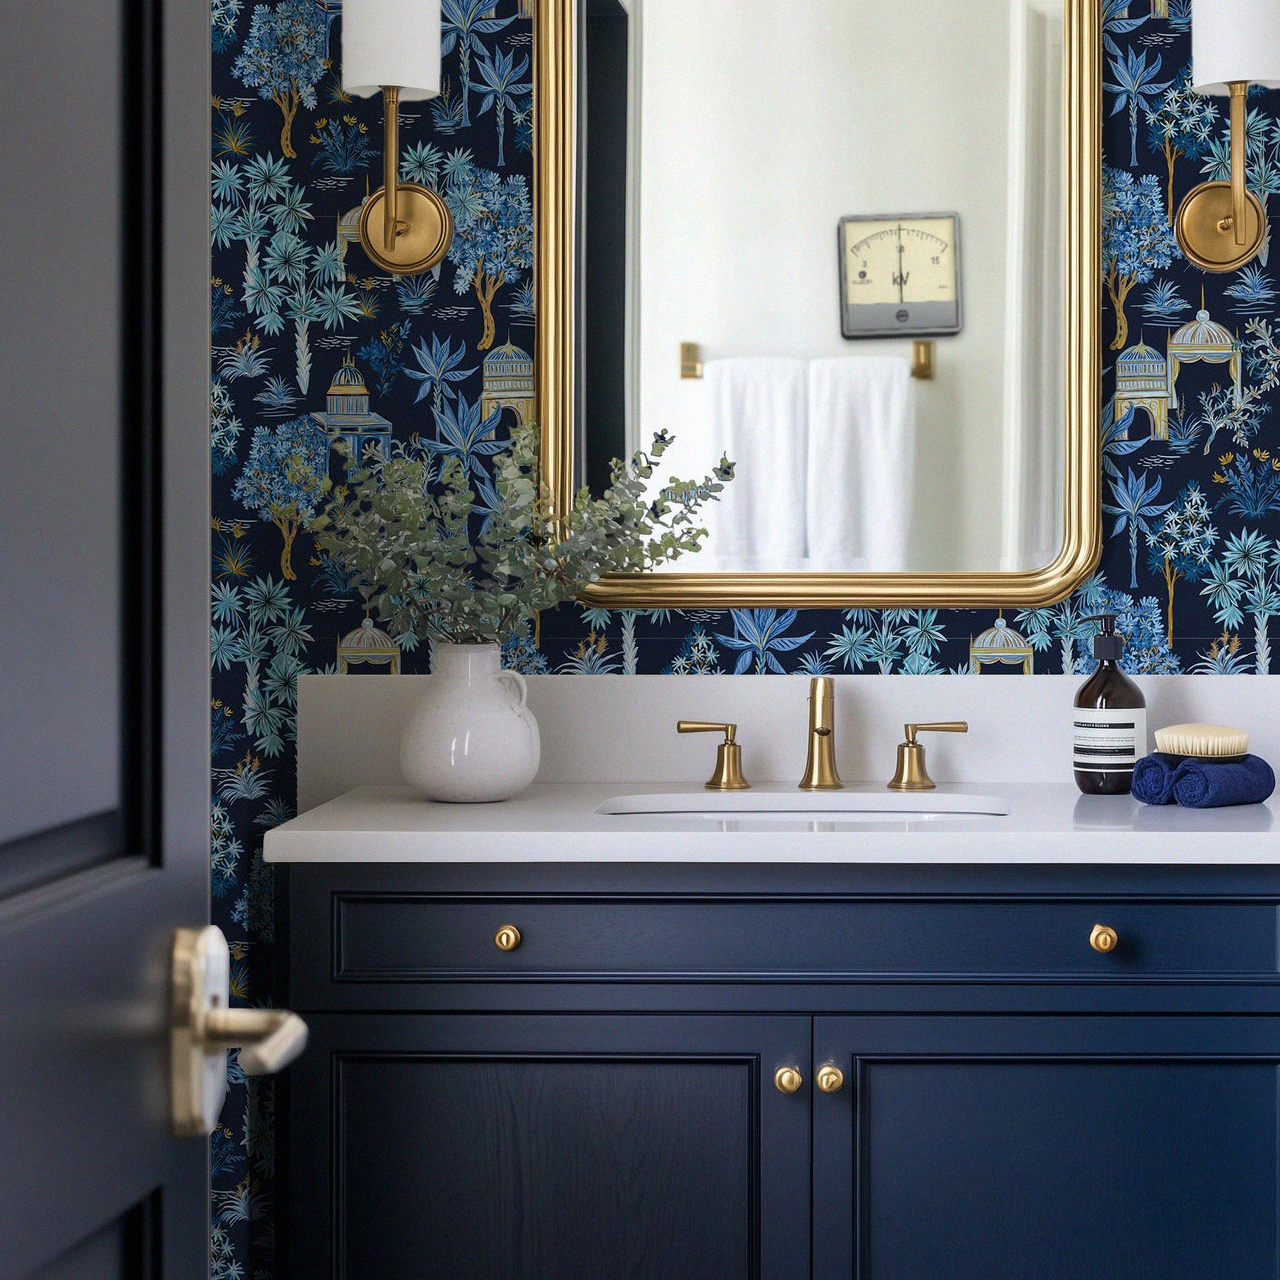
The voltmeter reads 10 kV
